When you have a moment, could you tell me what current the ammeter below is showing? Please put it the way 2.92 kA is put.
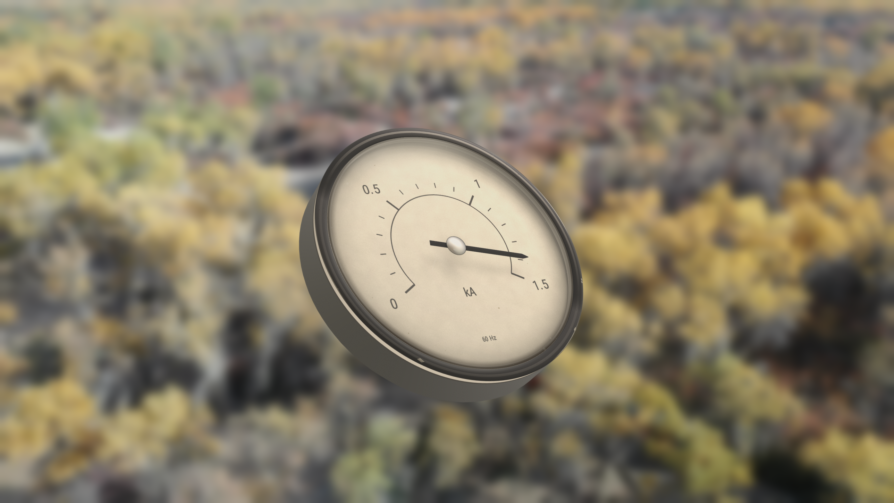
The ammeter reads 1.4 kA
